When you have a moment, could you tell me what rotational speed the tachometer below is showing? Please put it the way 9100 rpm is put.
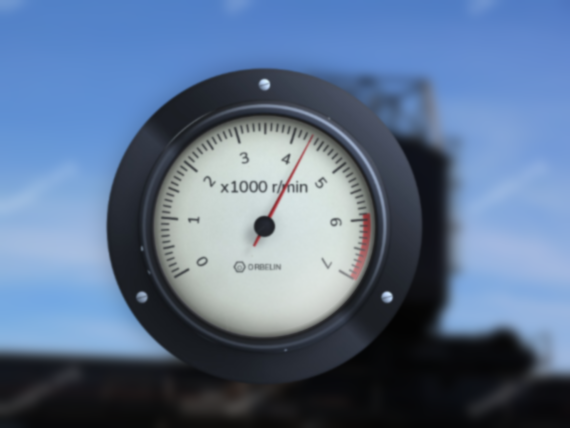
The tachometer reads 4300 rpm
